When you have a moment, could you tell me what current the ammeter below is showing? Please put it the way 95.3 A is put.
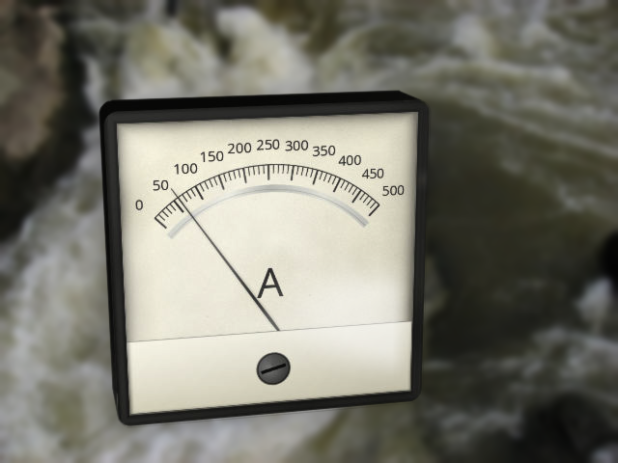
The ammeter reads 60 A
